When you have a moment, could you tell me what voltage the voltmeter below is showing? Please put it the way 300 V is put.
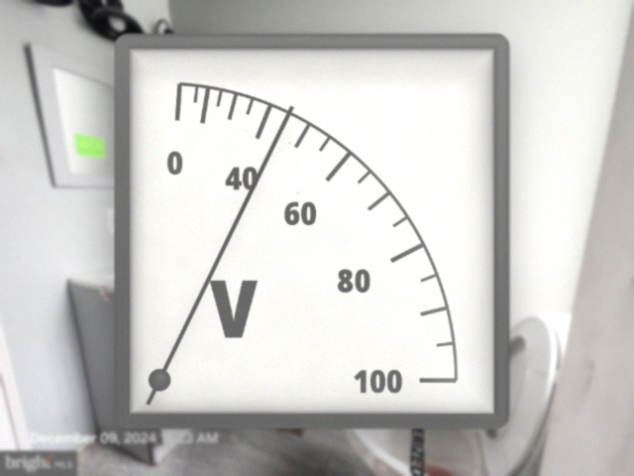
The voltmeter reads 45 V
